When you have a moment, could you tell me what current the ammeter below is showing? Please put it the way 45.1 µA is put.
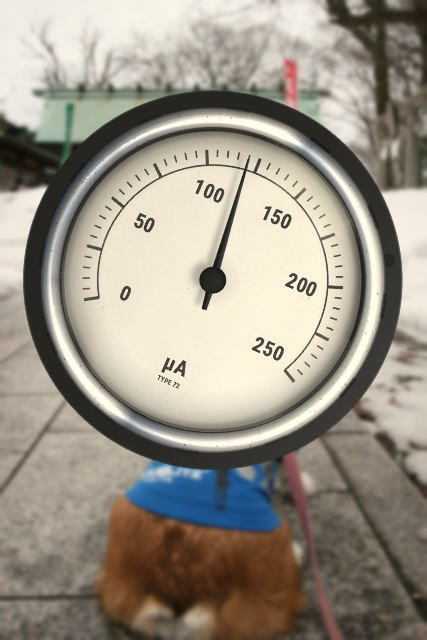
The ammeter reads 120 µA
